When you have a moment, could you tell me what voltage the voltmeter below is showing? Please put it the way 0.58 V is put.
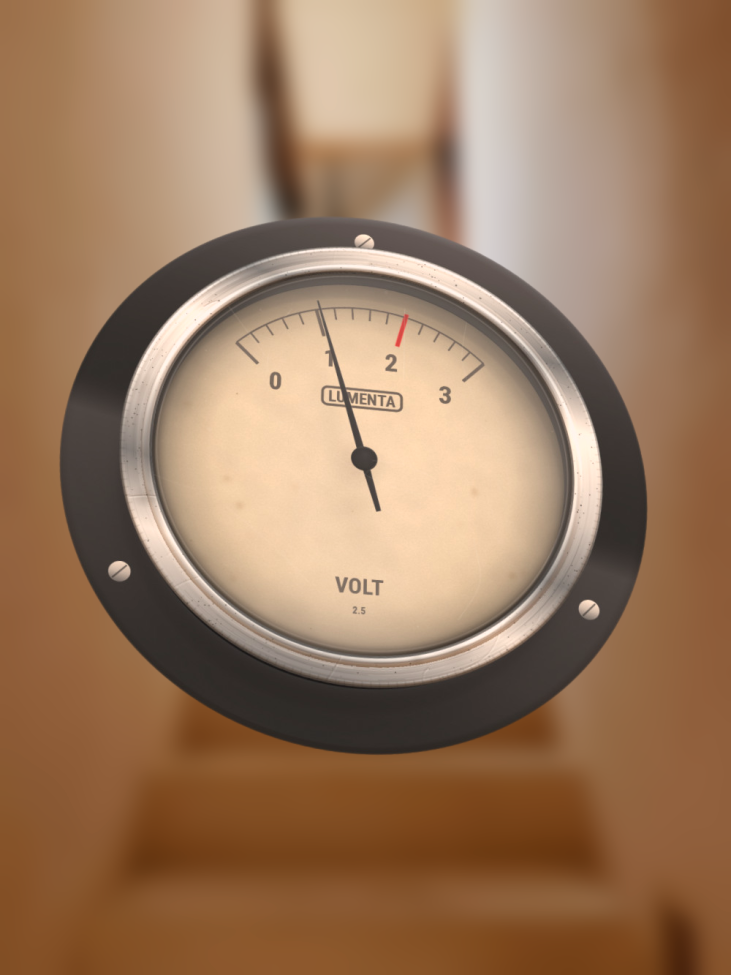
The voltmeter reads 1 V
